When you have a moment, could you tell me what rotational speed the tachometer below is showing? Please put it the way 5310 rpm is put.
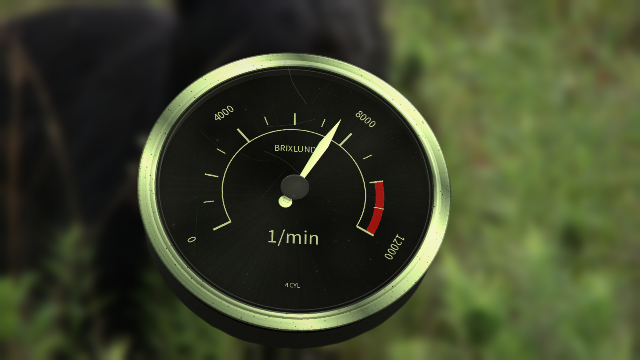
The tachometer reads 7500 rpm
